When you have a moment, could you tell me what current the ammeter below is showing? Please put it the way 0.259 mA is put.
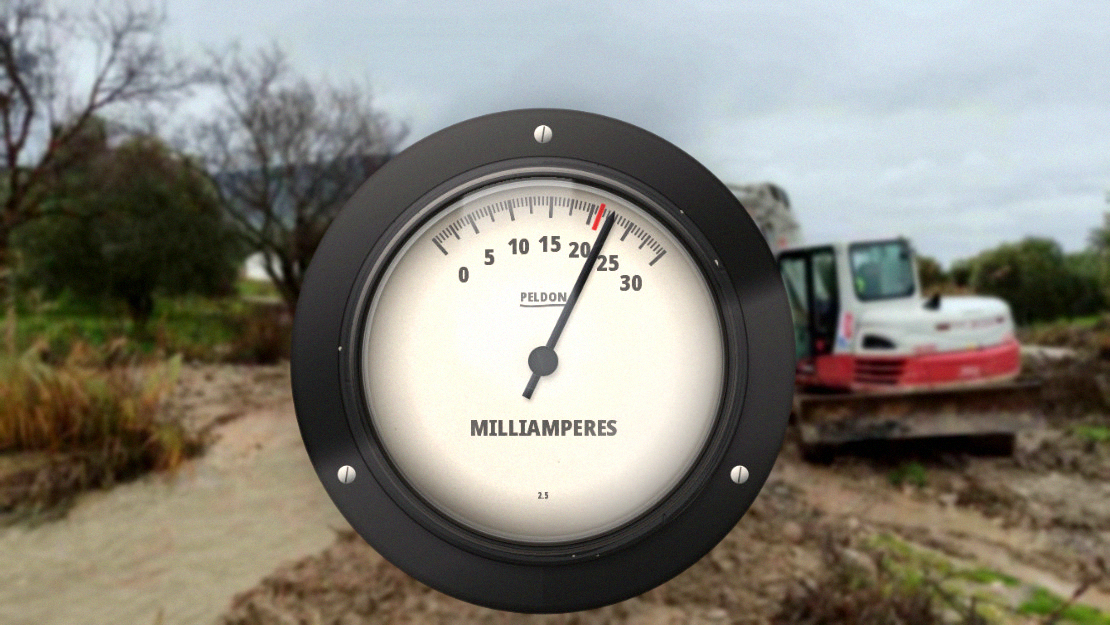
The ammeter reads 22.5 mA
